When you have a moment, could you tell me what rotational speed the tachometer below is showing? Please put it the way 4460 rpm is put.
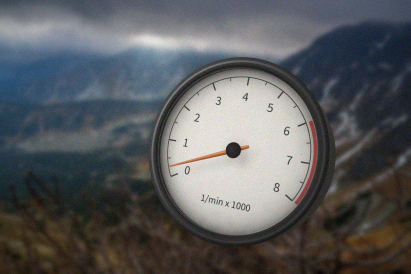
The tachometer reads 250 rpm
